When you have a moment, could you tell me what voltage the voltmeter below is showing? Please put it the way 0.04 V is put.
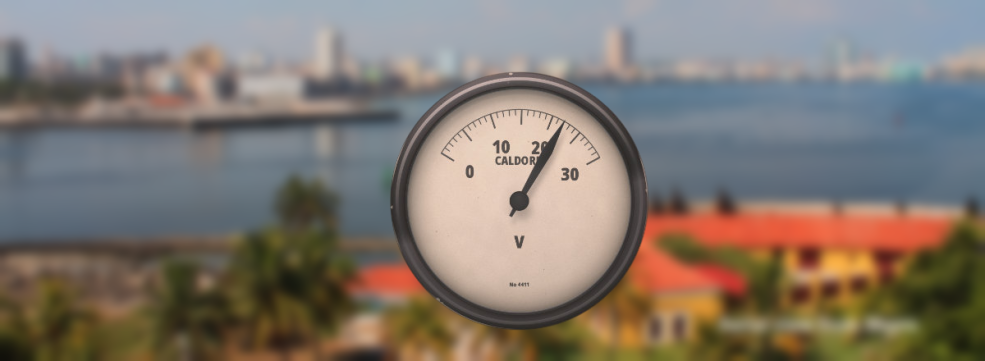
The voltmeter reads 22 V
